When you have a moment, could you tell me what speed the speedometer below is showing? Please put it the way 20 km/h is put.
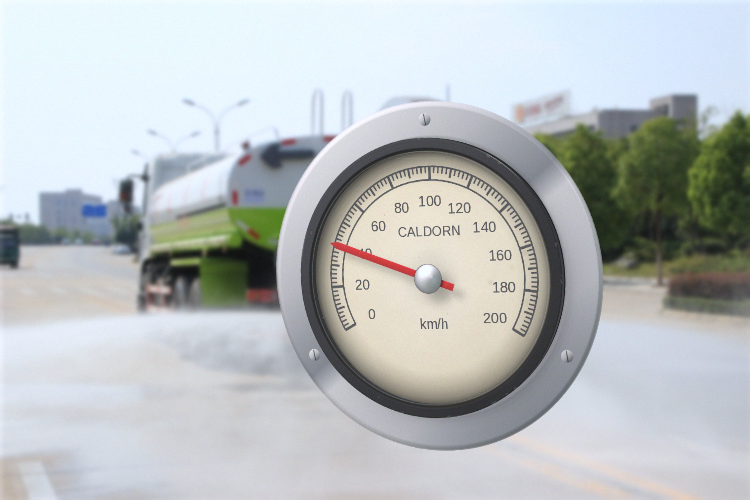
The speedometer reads 40 km/h
